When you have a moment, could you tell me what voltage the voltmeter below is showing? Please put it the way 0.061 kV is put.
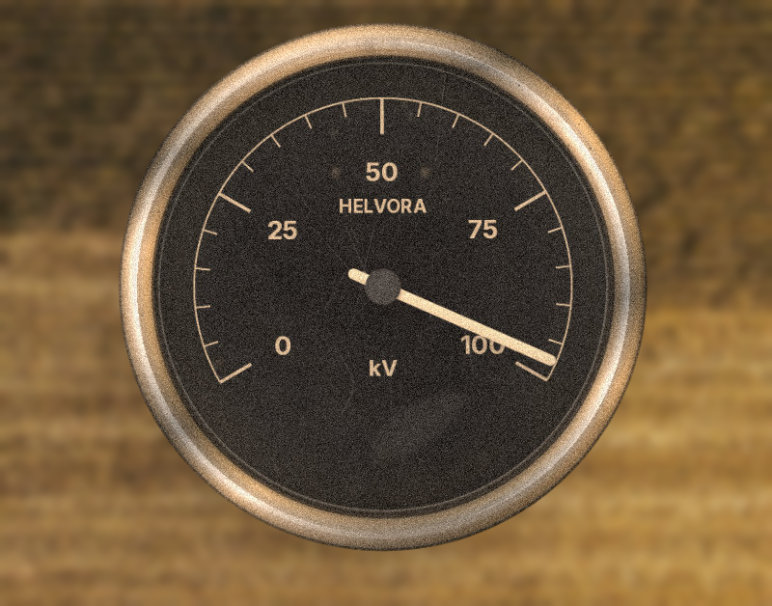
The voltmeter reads 97.5 kV
